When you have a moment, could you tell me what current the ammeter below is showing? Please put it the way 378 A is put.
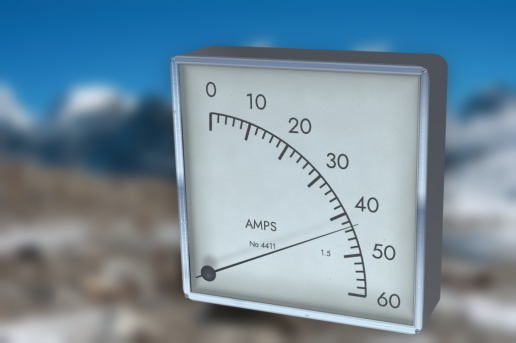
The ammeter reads 43 A
